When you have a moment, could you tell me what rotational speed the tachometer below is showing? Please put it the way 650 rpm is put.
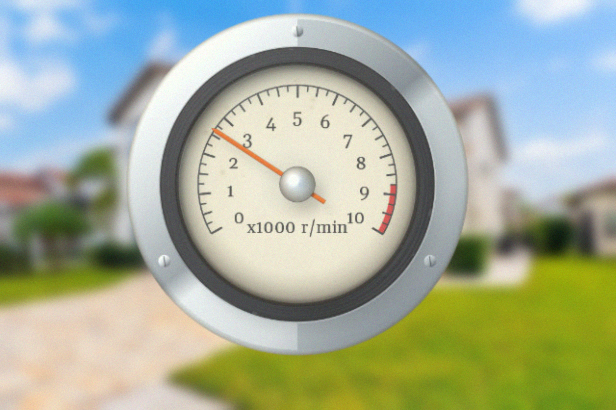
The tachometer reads 2625 rpm
